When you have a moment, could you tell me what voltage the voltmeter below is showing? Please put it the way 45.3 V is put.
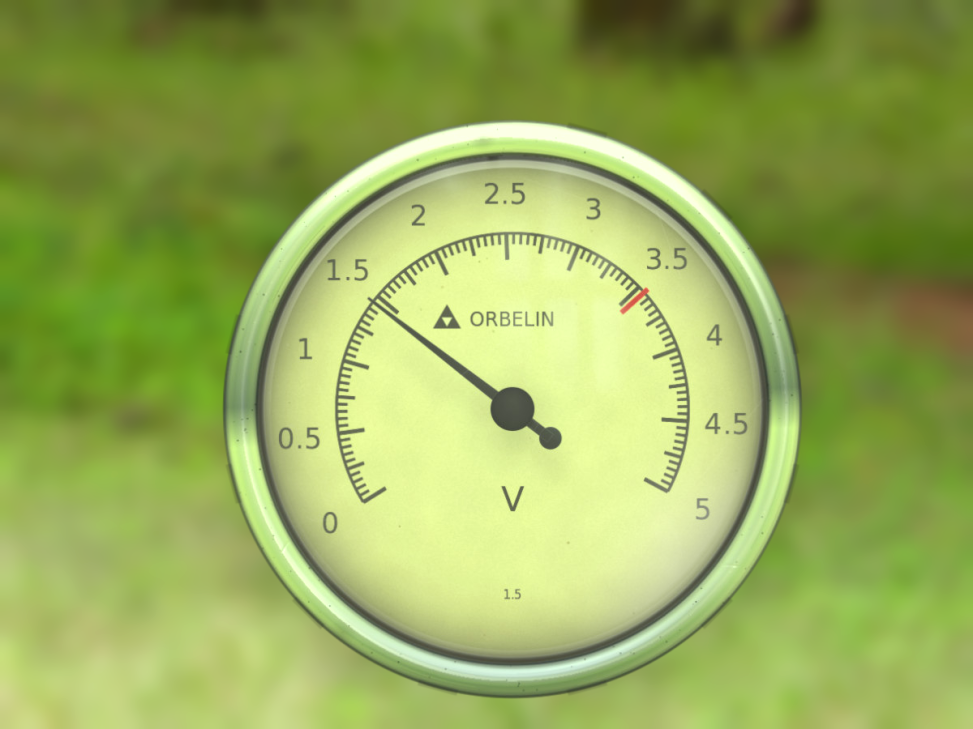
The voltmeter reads 1.45 V
